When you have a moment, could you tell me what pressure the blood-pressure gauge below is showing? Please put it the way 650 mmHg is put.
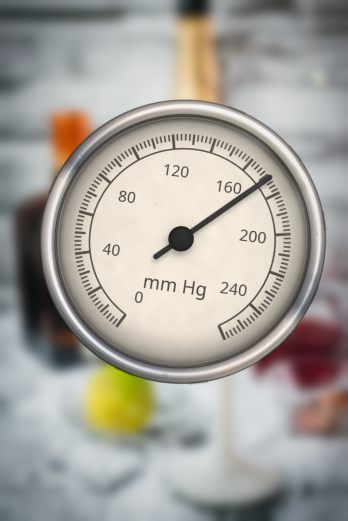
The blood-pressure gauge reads 172 mmHg
